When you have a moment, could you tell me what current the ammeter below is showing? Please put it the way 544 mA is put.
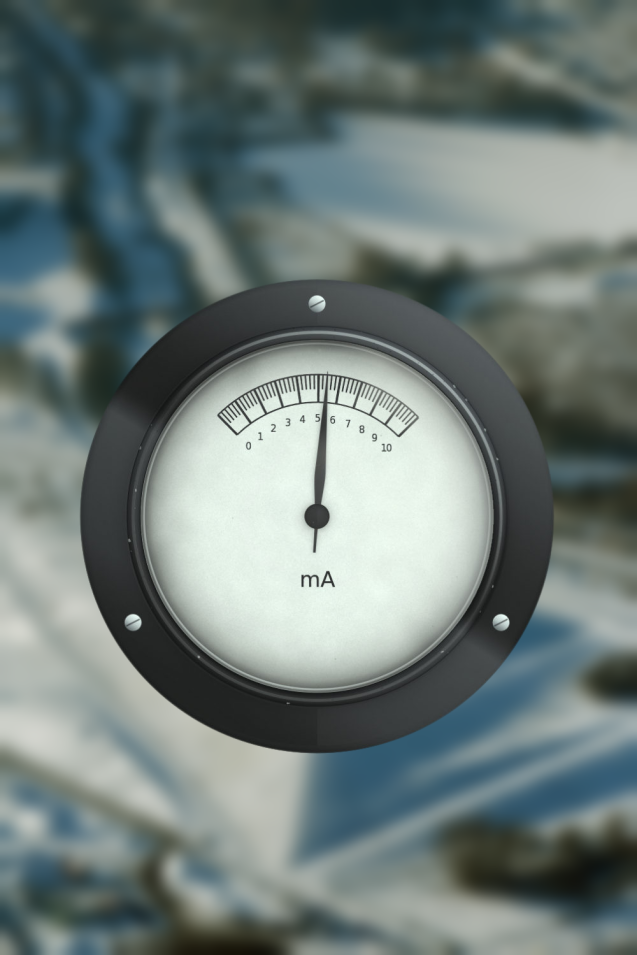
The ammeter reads 5.4 mA
